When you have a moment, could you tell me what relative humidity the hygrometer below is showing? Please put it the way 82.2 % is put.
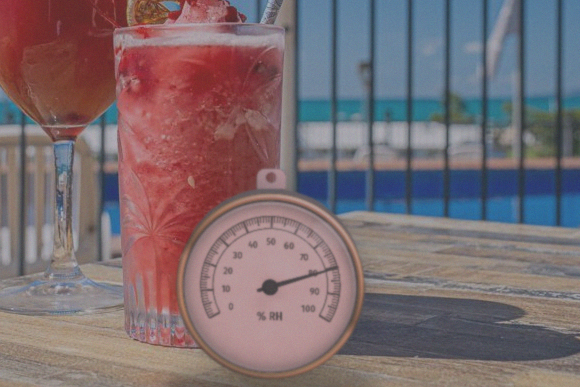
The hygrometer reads 80 %
